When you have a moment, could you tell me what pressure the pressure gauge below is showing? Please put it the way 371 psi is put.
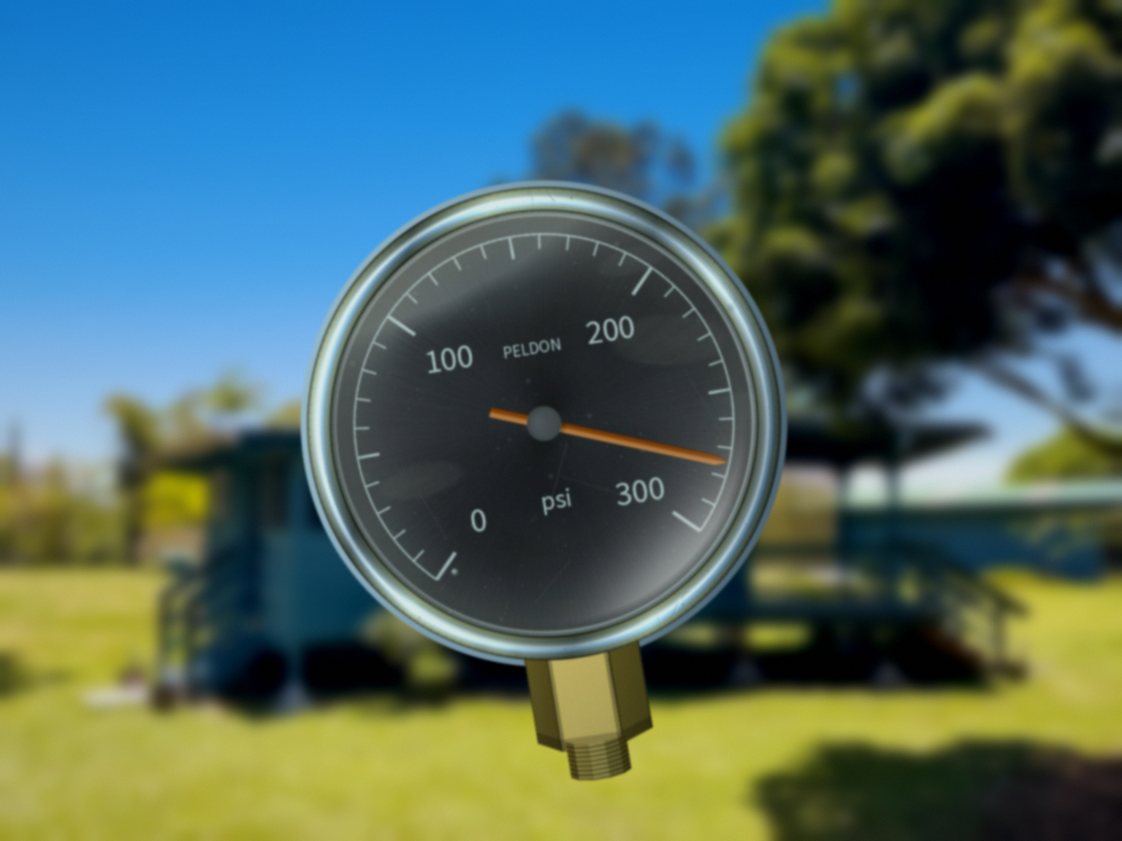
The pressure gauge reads 275 psi
